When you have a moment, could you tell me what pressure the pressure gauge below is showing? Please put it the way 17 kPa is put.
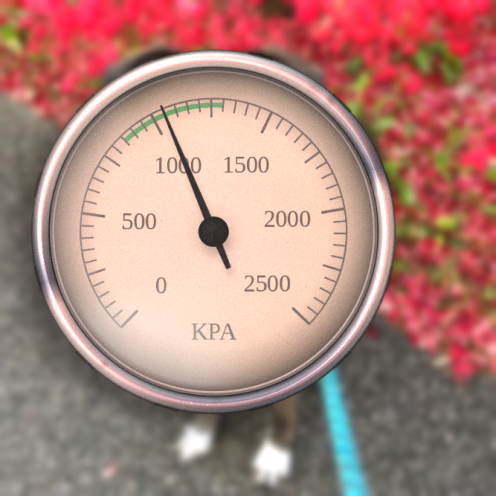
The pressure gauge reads 1050 kPa
